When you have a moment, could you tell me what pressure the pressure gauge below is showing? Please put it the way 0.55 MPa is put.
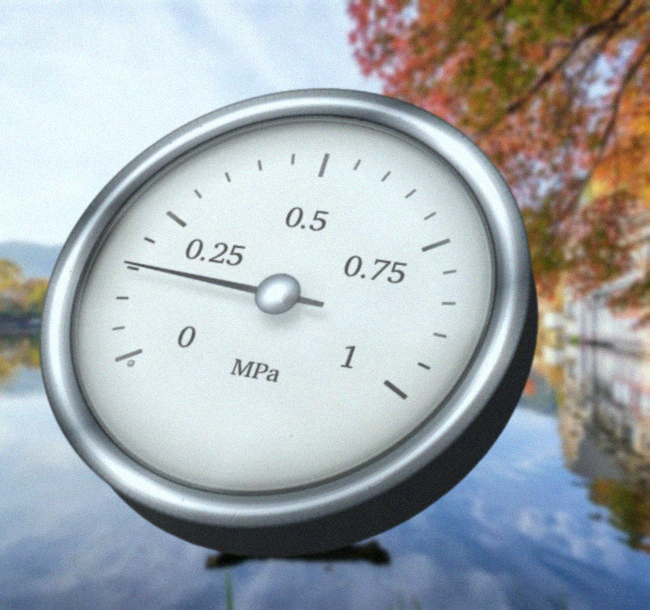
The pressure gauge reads 0.15 MPa
